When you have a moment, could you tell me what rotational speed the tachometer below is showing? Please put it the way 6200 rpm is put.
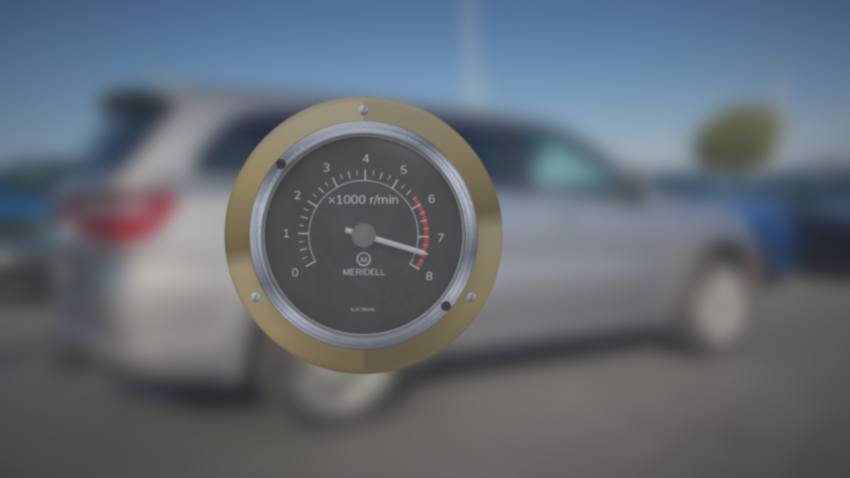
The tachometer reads 7500 rpm
